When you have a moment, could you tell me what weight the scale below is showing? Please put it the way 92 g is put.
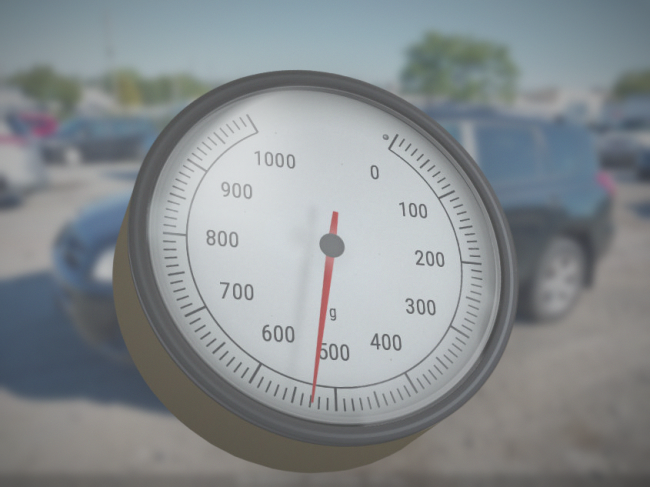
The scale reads 530 g
